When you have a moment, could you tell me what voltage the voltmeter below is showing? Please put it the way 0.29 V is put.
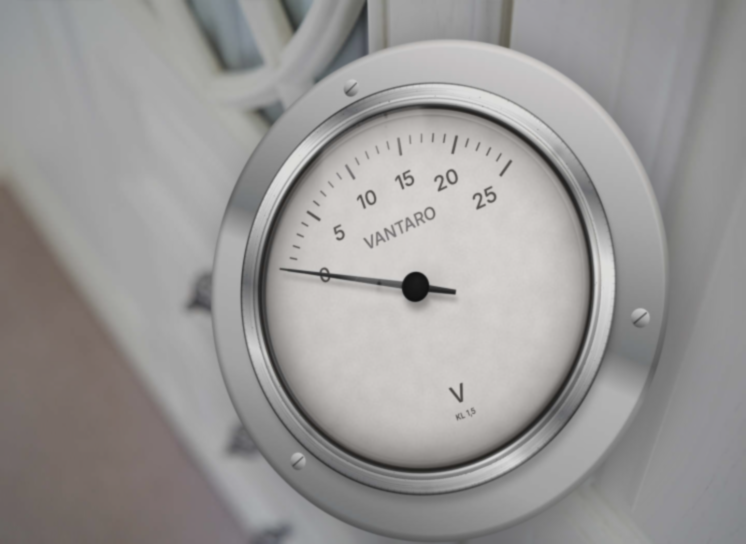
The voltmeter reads 0 V
